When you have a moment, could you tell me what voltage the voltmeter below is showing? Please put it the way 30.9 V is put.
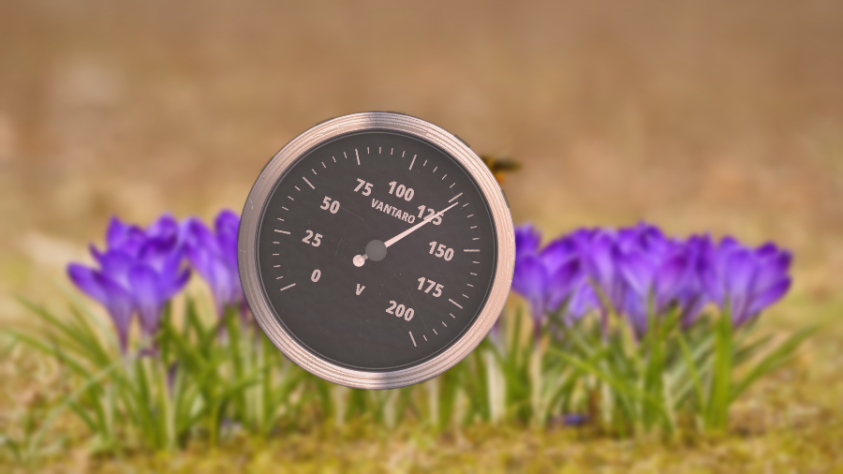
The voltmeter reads 127.5 V
